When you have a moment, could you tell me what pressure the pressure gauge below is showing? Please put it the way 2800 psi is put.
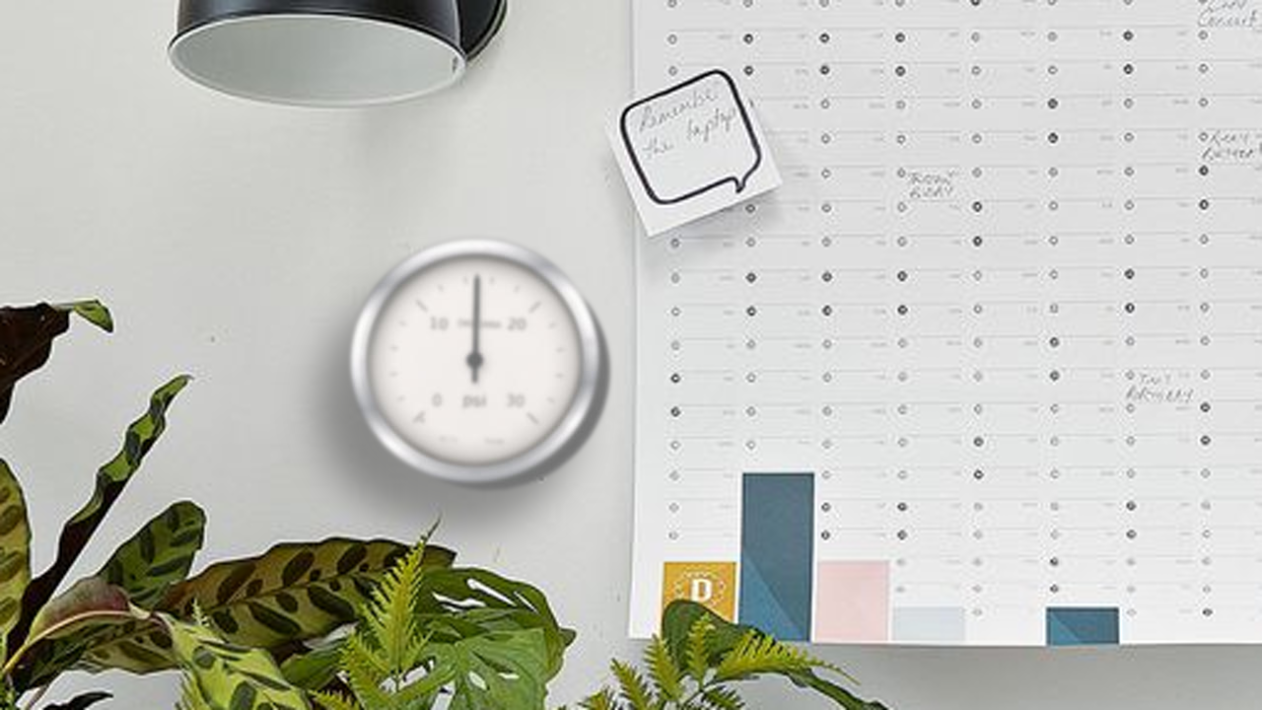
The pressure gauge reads 15 psi
